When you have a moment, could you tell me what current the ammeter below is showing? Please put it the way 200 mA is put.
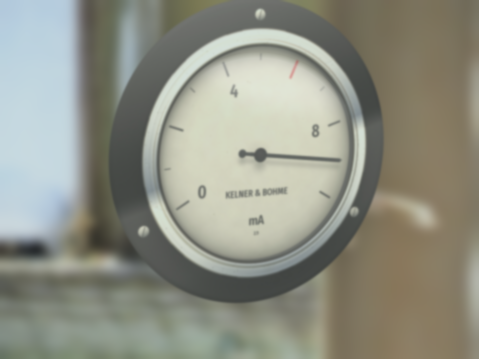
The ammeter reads 9 mA
